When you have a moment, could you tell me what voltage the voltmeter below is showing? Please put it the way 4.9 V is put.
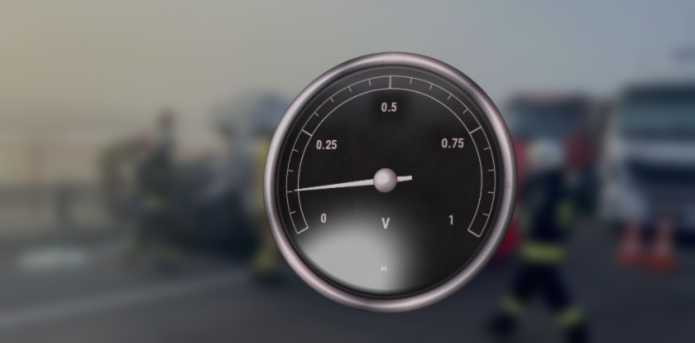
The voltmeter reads 0.1 V
